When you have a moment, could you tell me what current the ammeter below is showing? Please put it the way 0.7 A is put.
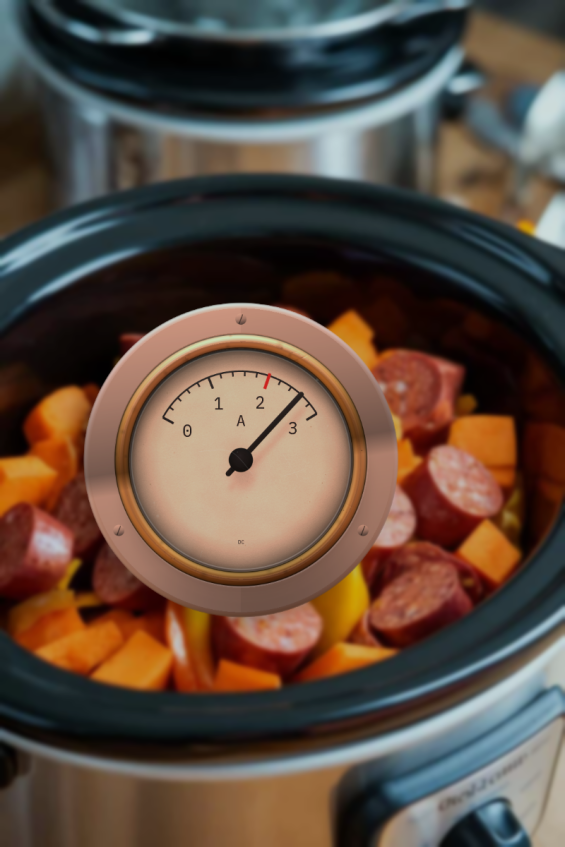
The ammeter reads 2.6 A
